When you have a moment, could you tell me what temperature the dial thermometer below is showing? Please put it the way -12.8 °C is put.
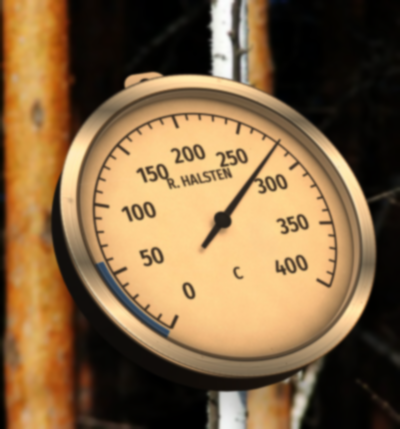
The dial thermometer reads 280 °C
